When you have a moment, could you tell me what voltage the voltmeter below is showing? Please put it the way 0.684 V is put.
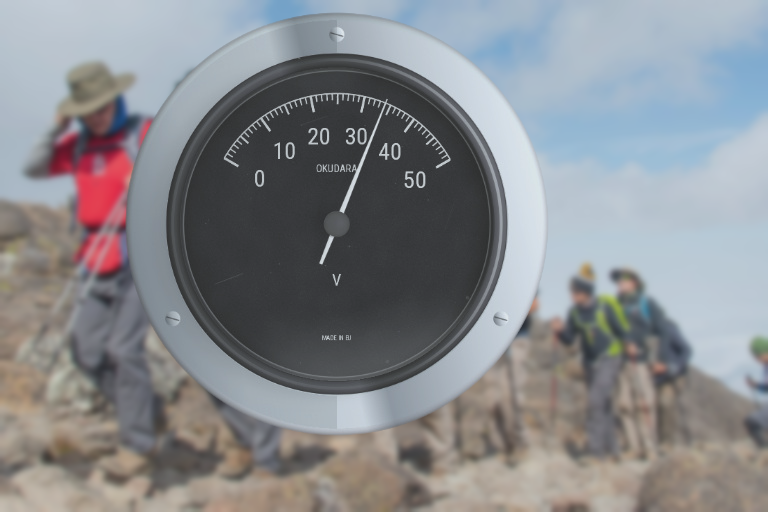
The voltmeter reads 34 V
